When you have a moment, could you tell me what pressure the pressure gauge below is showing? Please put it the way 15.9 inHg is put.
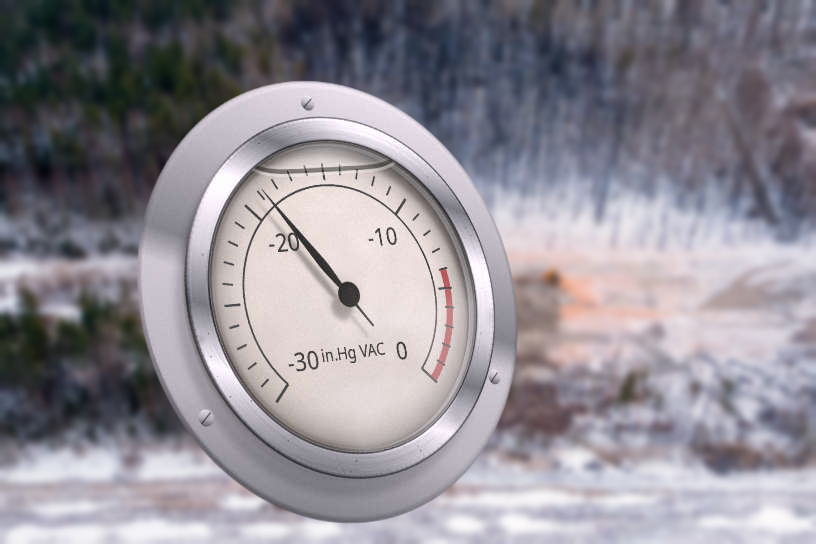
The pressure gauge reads -19 inHg
